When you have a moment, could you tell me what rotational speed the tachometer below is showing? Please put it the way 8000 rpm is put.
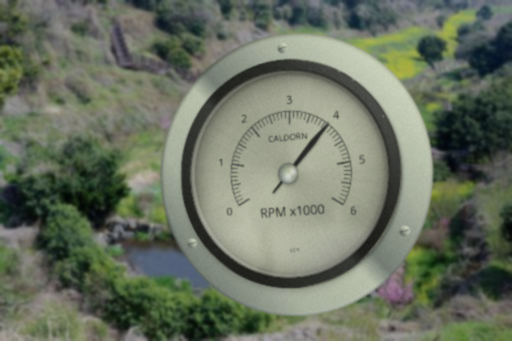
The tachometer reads 4000 rpm
